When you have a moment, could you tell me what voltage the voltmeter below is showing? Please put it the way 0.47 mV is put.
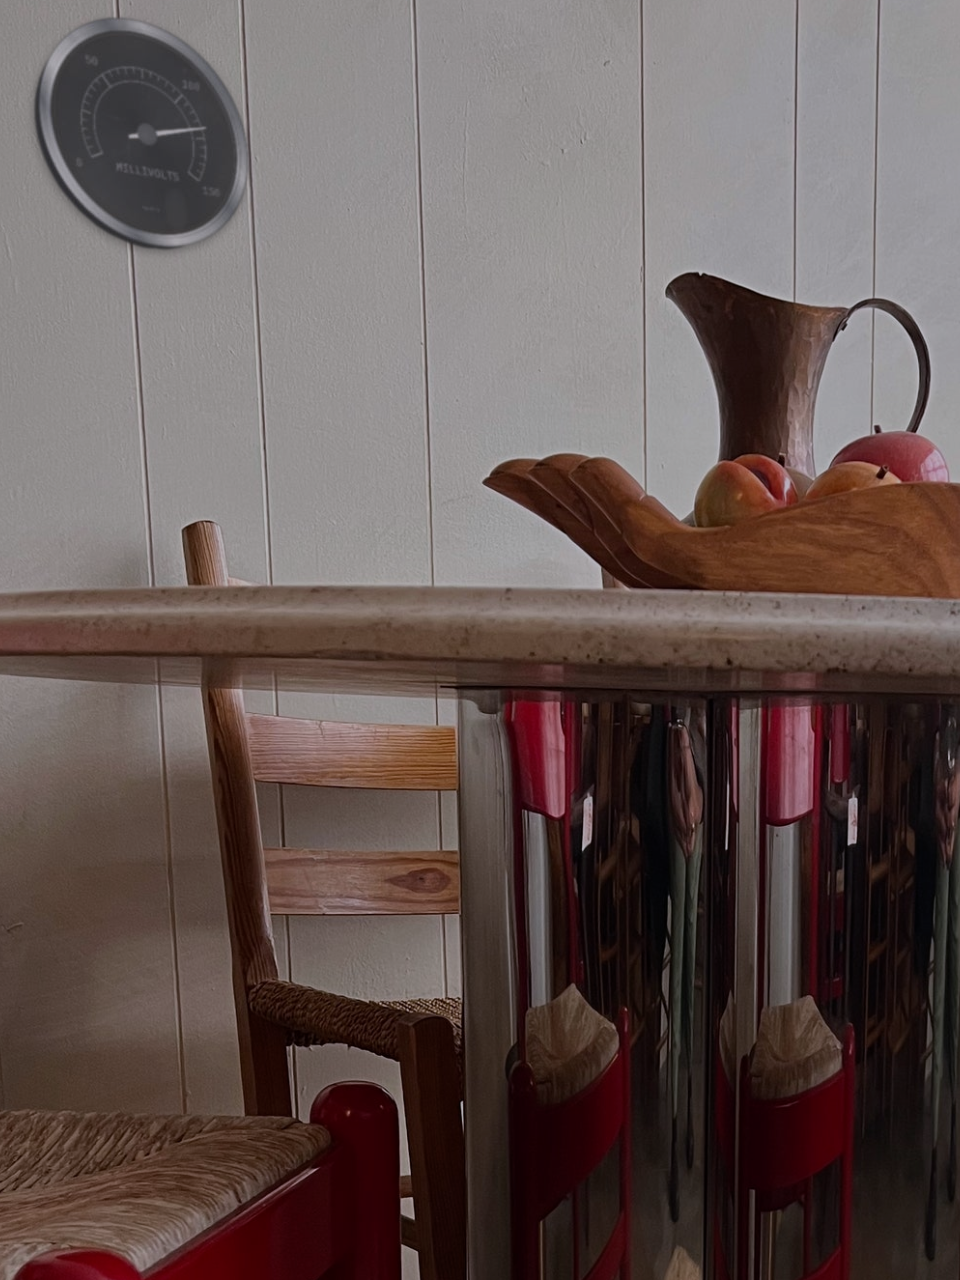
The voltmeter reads 120 mV
